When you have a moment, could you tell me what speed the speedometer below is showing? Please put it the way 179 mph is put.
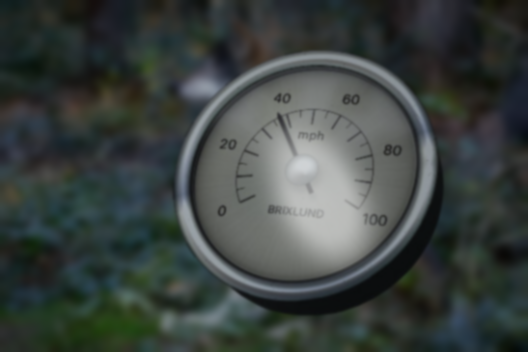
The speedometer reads 37.5 mph
